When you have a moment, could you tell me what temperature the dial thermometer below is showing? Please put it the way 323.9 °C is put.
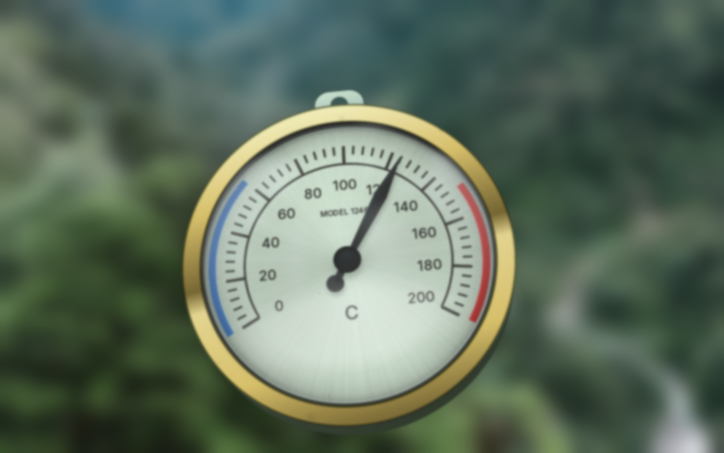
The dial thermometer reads 124 °C
